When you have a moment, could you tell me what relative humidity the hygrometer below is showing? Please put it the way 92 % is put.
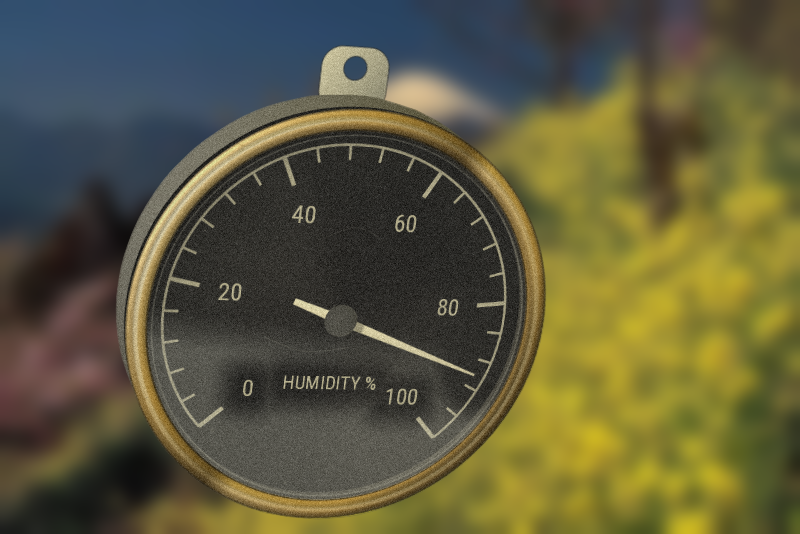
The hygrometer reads 90 %
